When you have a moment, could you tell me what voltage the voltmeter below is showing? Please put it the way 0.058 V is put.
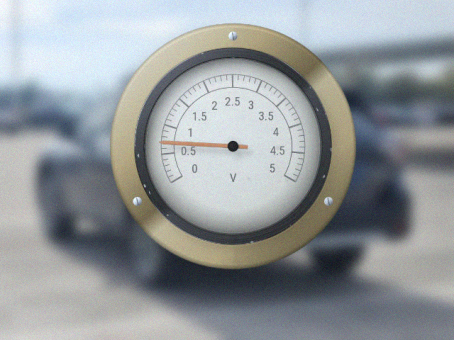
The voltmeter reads 0.7 V
